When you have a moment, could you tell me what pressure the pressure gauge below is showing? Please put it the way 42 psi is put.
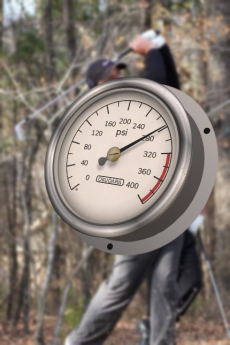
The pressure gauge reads 280 psi
